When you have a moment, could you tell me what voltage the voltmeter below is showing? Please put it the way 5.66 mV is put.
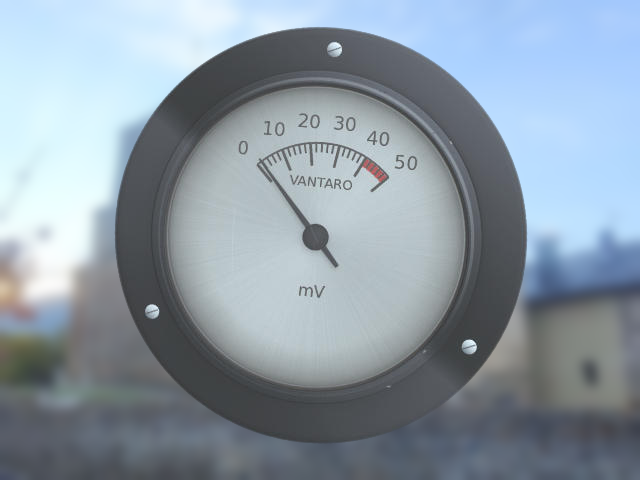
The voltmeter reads 2 mV
